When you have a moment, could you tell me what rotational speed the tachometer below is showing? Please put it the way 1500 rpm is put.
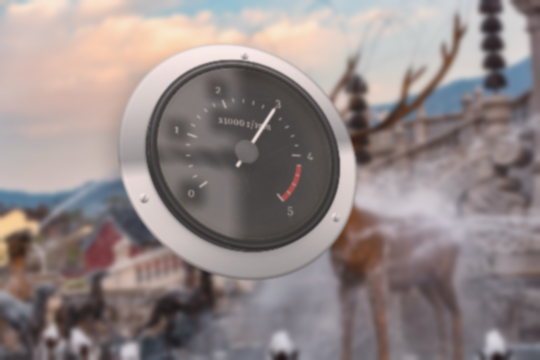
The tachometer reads 3000 rpm
